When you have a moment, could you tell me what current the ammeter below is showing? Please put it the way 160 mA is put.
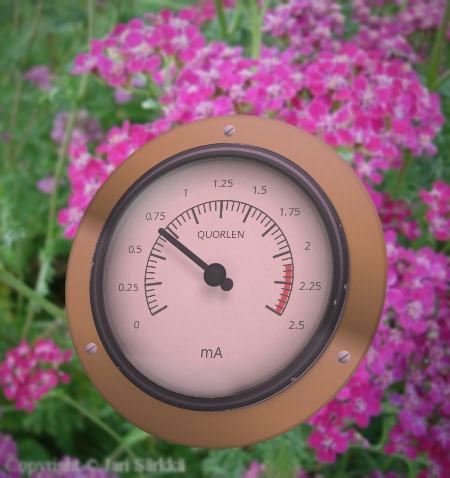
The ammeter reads 0.7 mA
